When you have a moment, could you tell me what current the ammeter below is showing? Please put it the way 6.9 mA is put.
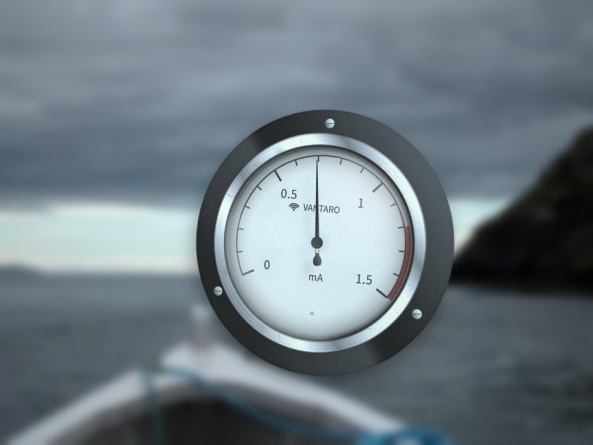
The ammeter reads 0.7 mA
